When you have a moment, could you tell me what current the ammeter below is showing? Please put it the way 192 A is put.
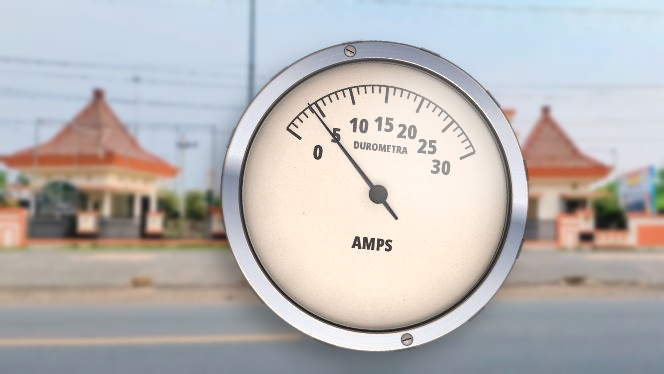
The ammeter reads 4 A
